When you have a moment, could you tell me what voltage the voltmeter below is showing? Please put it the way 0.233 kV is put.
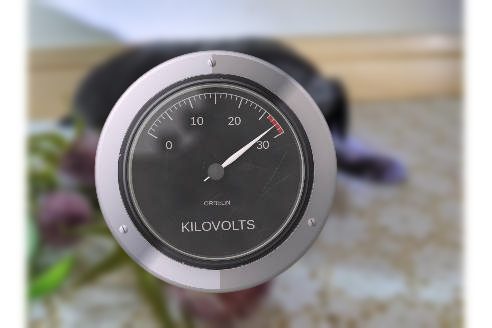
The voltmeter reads 28 kV
